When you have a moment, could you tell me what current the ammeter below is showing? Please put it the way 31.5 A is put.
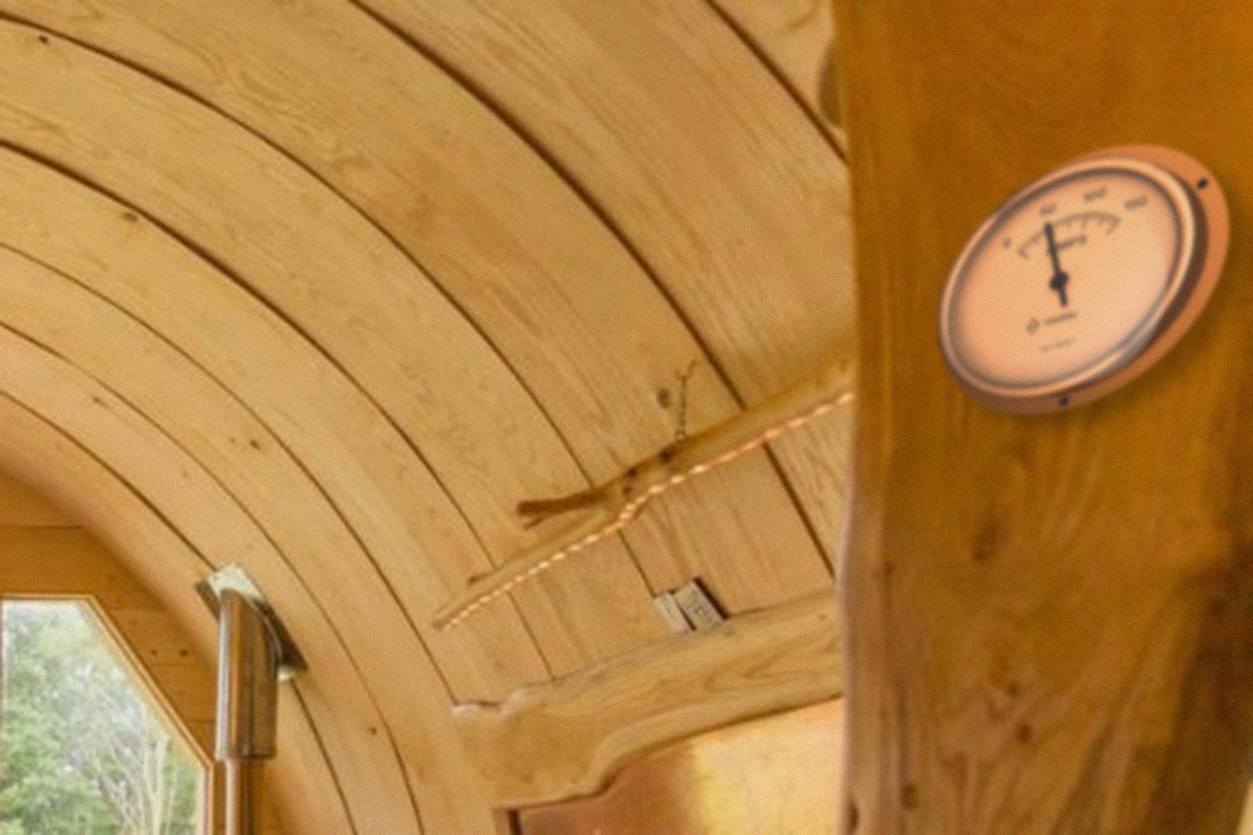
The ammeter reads 50 A
